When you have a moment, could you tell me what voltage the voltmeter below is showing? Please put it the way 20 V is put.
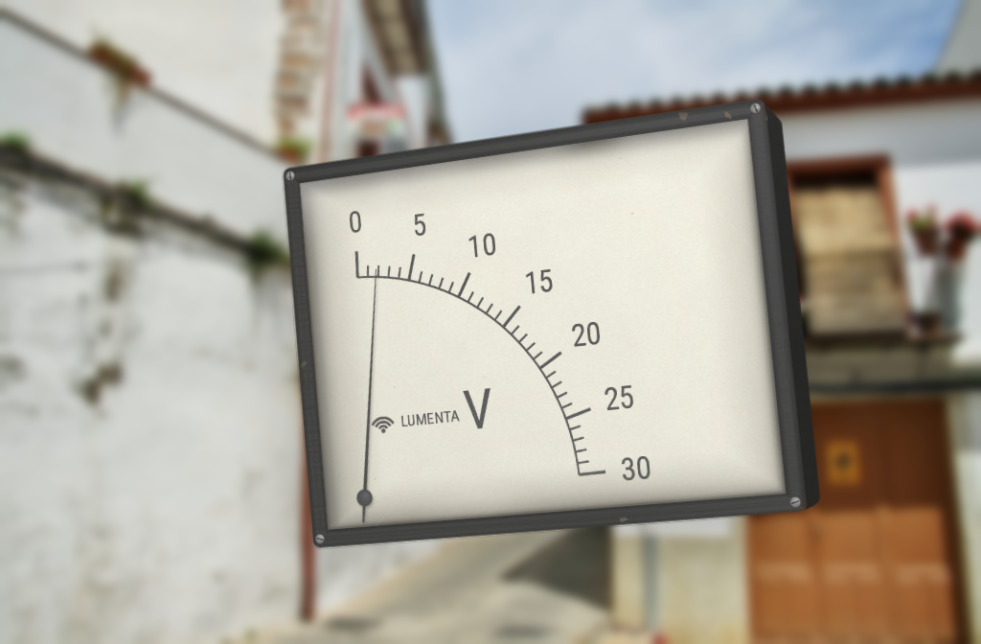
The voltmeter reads 2 V
